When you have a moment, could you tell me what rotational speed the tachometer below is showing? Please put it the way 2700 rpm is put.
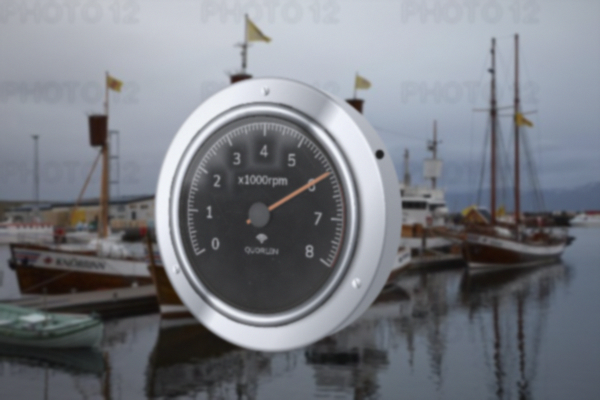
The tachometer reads 6000 rpm
